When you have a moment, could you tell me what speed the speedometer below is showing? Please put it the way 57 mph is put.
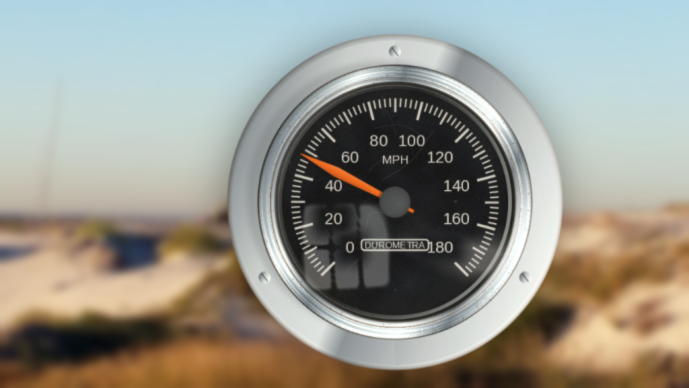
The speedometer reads 48 mph
